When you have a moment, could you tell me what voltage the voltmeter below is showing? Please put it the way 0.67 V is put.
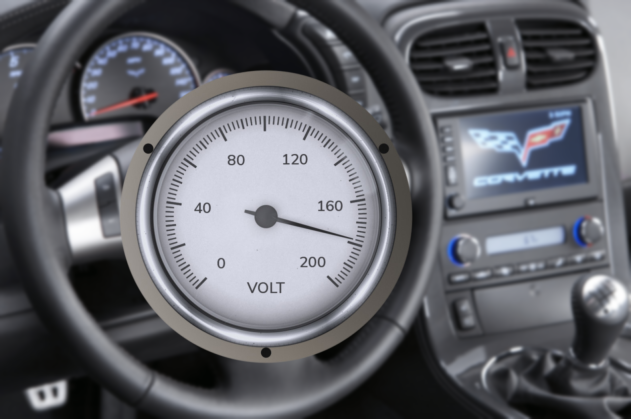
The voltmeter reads 178 V
